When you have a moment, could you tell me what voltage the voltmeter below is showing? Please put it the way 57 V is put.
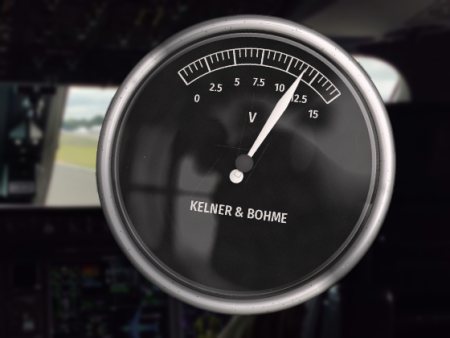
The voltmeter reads 11.5 V
